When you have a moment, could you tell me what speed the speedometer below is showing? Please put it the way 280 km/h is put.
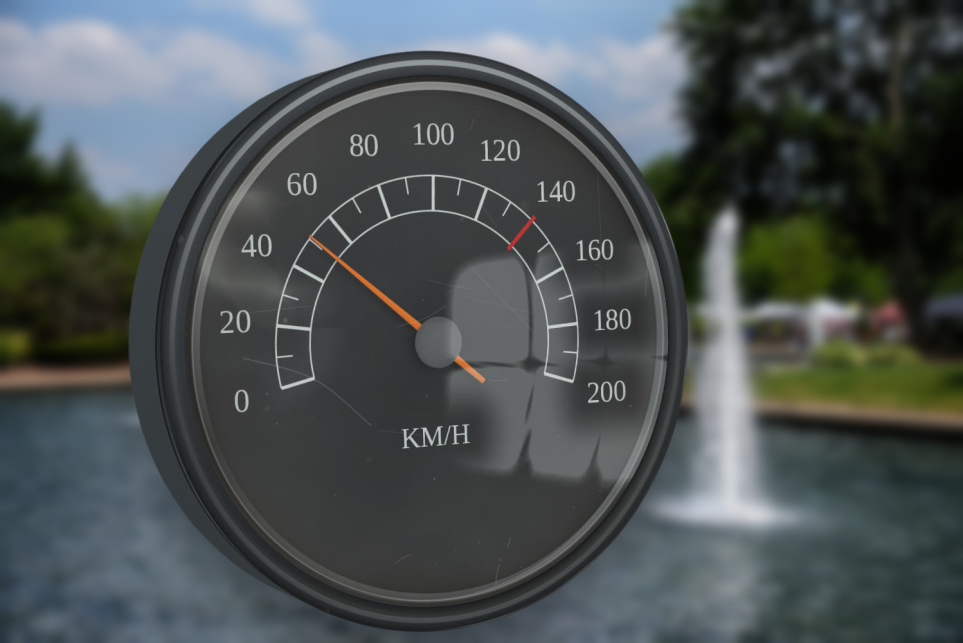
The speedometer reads 50 km/h
